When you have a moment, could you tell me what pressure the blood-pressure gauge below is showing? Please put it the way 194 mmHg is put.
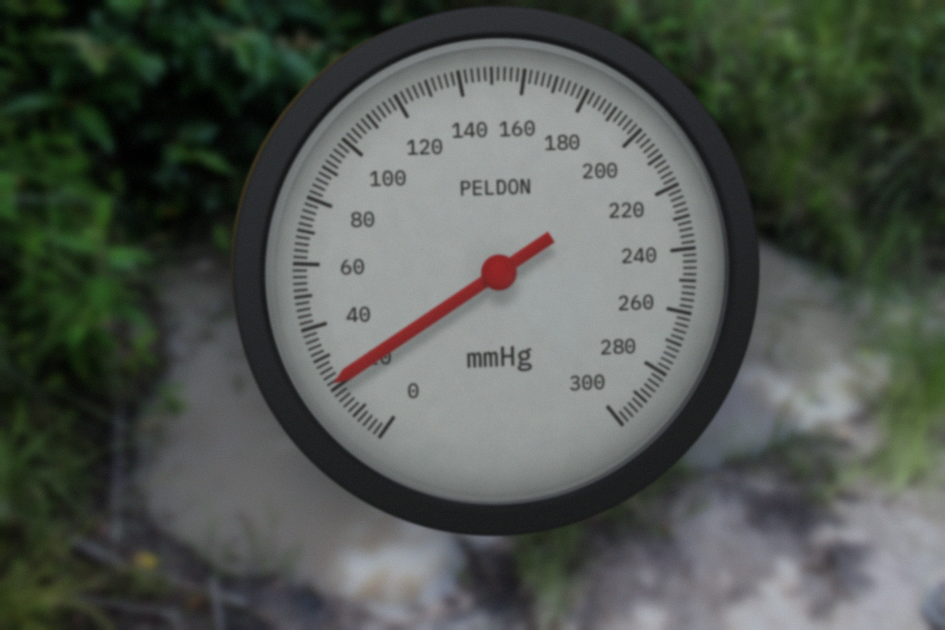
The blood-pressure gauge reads 22 mmHg
